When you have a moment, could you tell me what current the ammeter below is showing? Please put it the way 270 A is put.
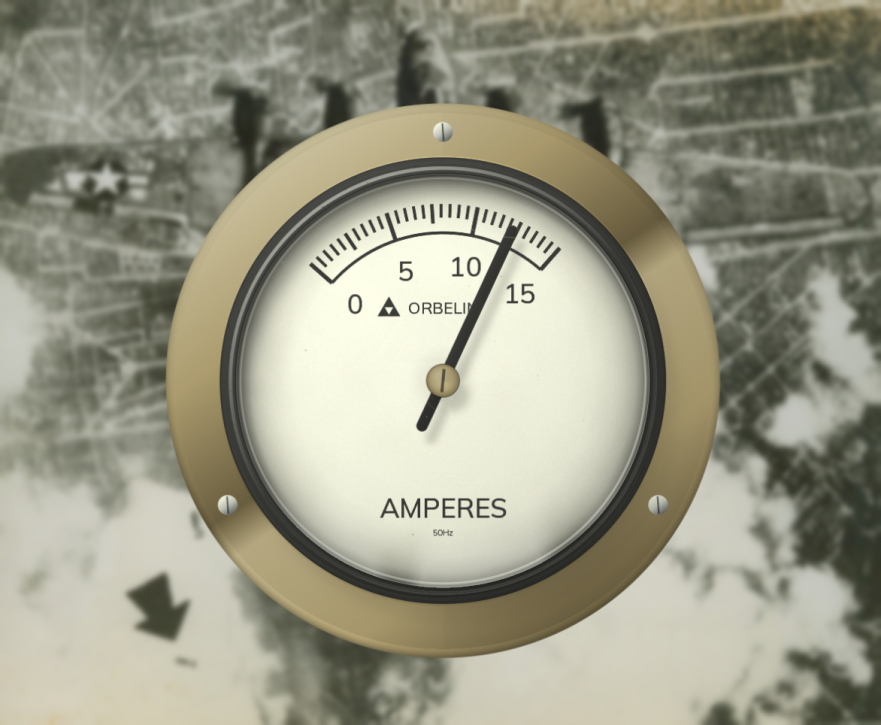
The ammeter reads 12.25 A
